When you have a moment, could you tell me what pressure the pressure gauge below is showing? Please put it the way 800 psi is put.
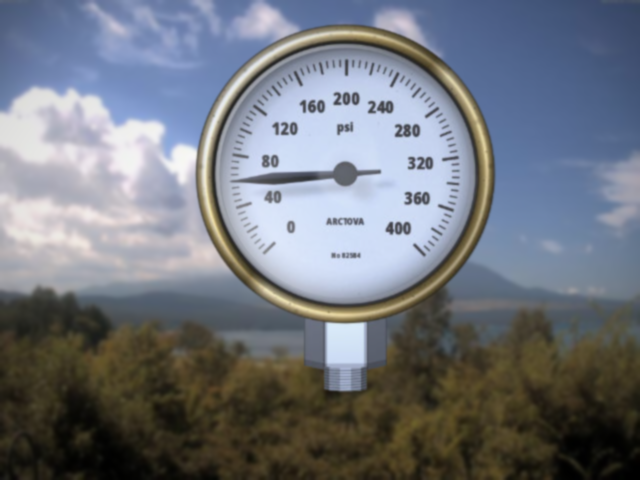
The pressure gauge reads 60 psi
